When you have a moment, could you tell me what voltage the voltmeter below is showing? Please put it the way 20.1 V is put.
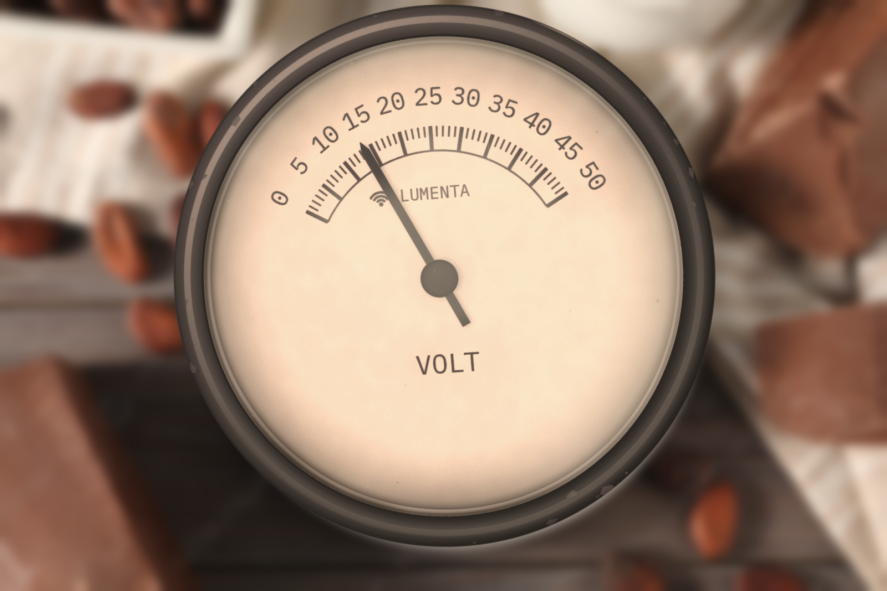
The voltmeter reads 14 V
